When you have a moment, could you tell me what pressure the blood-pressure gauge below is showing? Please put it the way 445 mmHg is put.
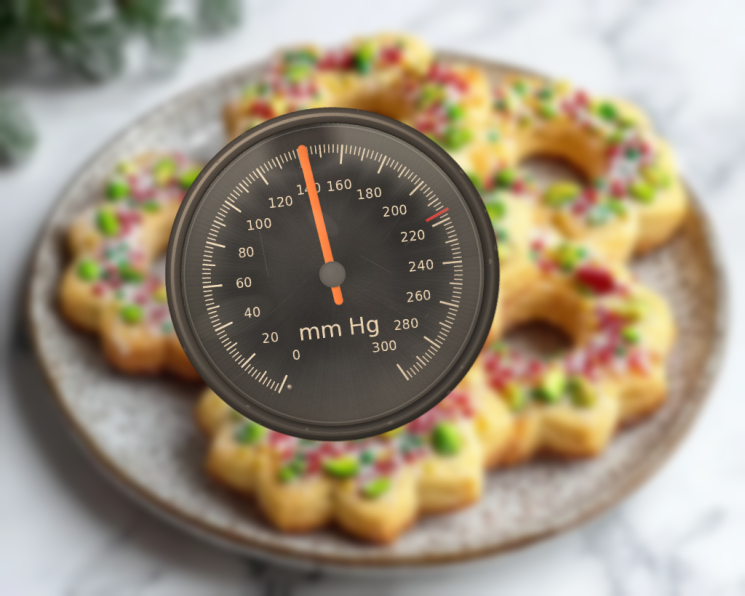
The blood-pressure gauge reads 142 mmHg
